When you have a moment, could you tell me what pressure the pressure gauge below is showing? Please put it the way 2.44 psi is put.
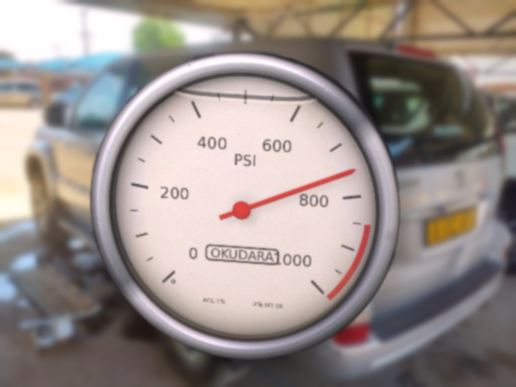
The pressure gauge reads 750 psi
